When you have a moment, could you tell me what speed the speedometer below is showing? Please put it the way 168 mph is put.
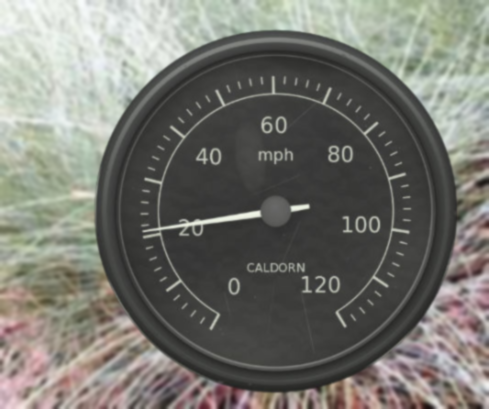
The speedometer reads 21 mph
